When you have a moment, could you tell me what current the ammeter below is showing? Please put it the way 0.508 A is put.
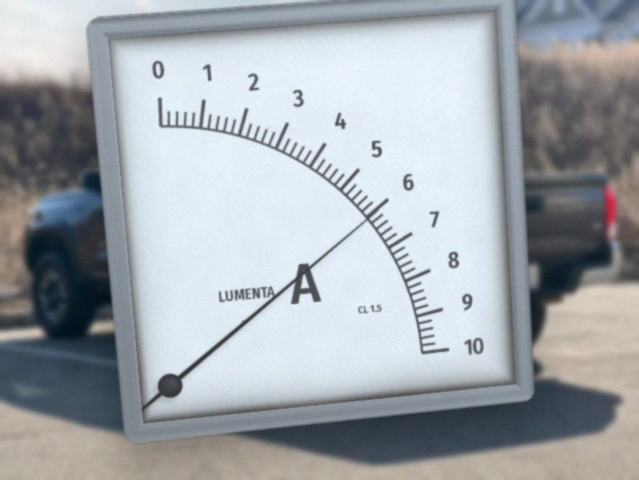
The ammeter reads 6 A
